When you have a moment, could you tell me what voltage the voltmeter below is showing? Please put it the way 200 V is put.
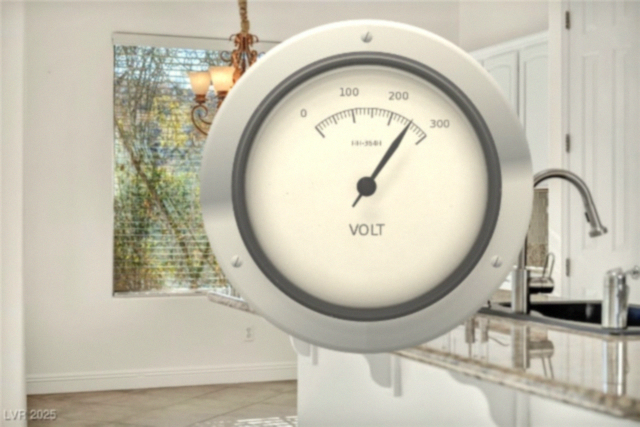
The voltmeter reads 250 V
